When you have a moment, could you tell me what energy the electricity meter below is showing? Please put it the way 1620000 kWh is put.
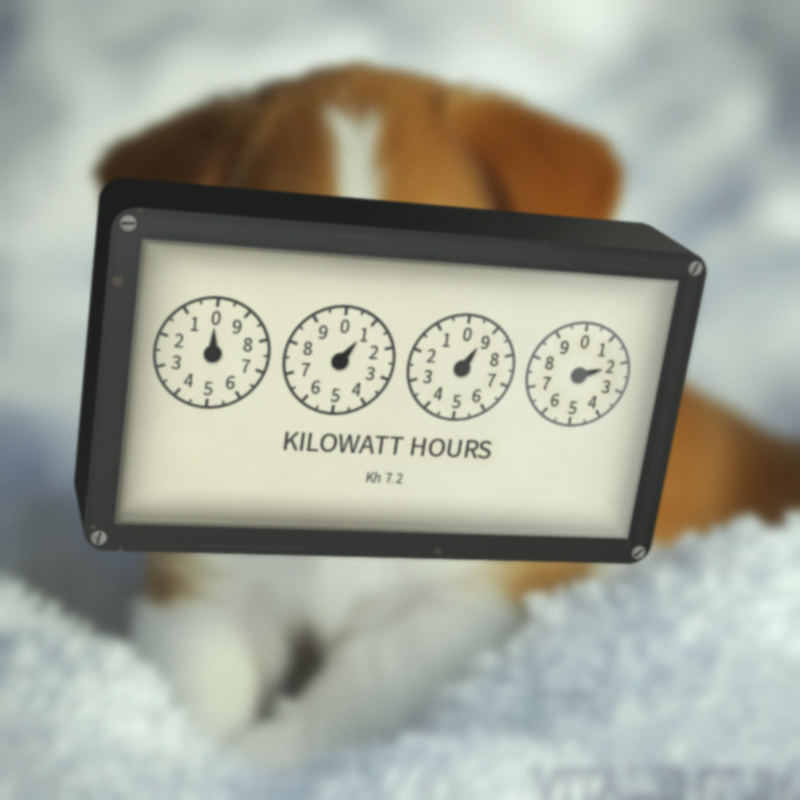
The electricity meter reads 92 kWh
